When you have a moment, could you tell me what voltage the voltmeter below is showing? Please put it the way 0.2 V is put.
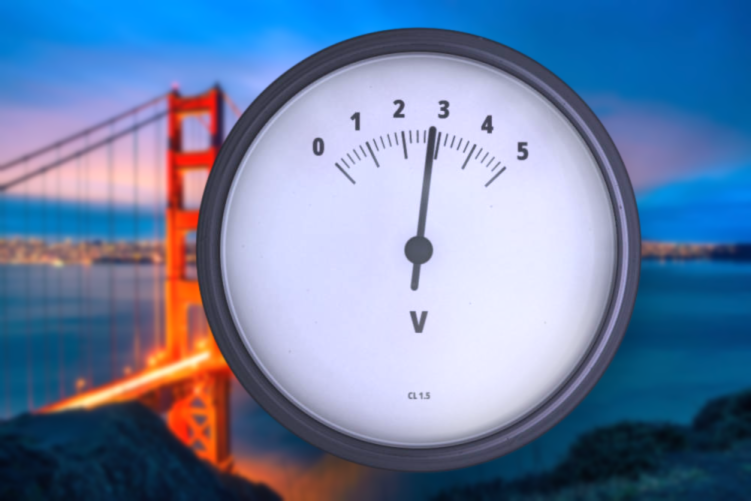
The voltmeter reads 2.8 V
